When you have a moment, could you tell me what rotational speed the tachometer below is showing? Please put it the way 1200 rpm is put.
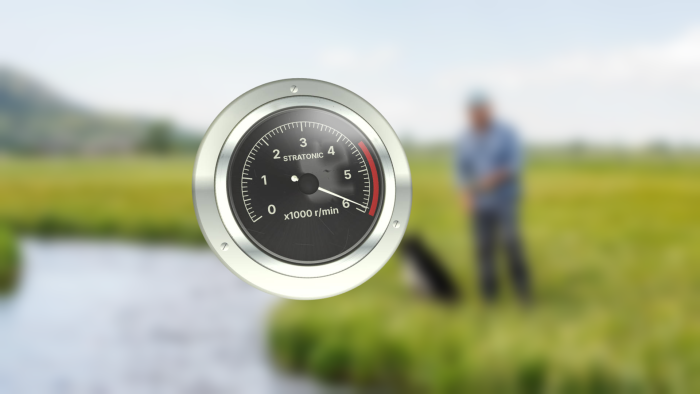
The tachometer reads 5900 rpm
